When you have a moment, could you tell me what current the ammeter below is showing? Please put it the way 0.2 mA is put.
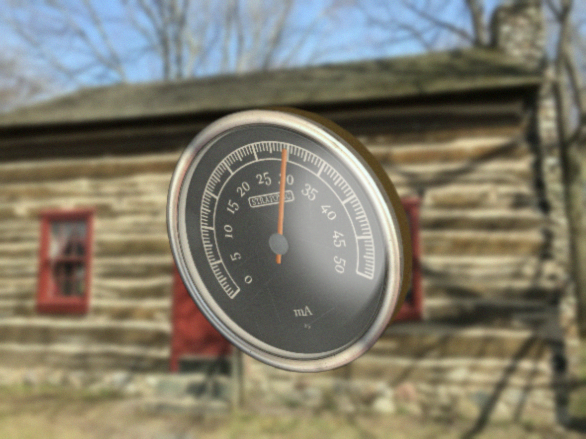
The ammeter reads 30 mA
